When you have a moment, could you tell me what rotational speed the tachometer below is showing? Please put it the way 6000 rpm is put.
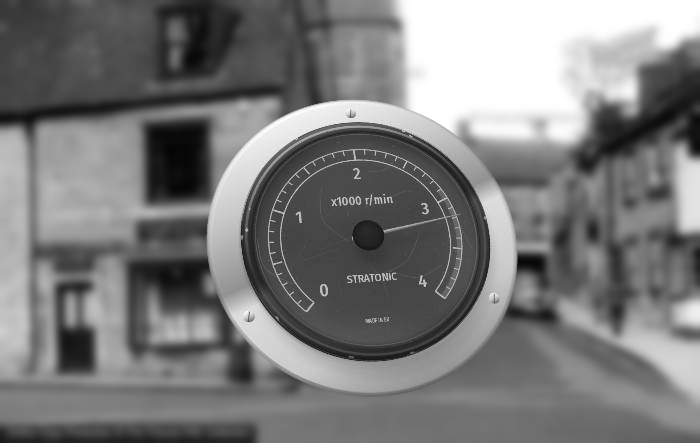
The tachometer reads 3200 rpm
